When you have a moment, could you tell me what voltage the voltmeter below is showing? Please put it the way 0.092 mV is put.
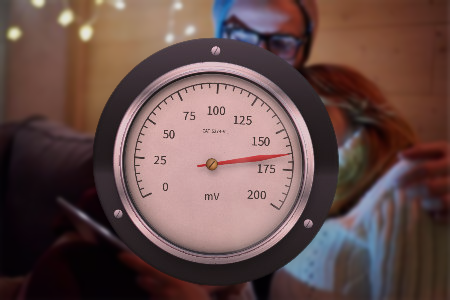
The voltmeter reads 165 mV
